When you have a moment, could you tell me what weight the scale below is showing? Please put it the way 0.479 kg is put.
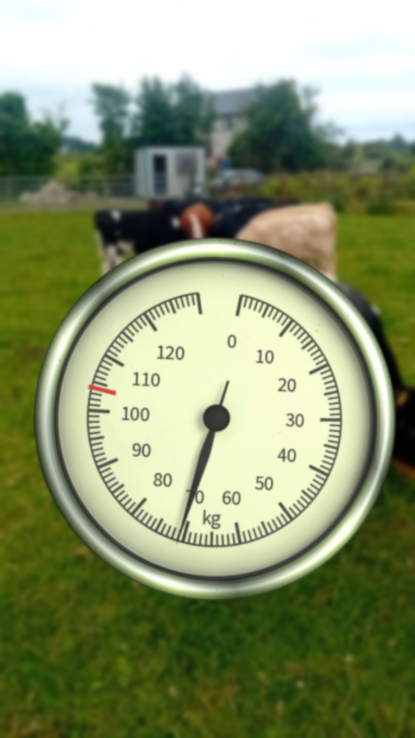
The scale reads 71 kg
